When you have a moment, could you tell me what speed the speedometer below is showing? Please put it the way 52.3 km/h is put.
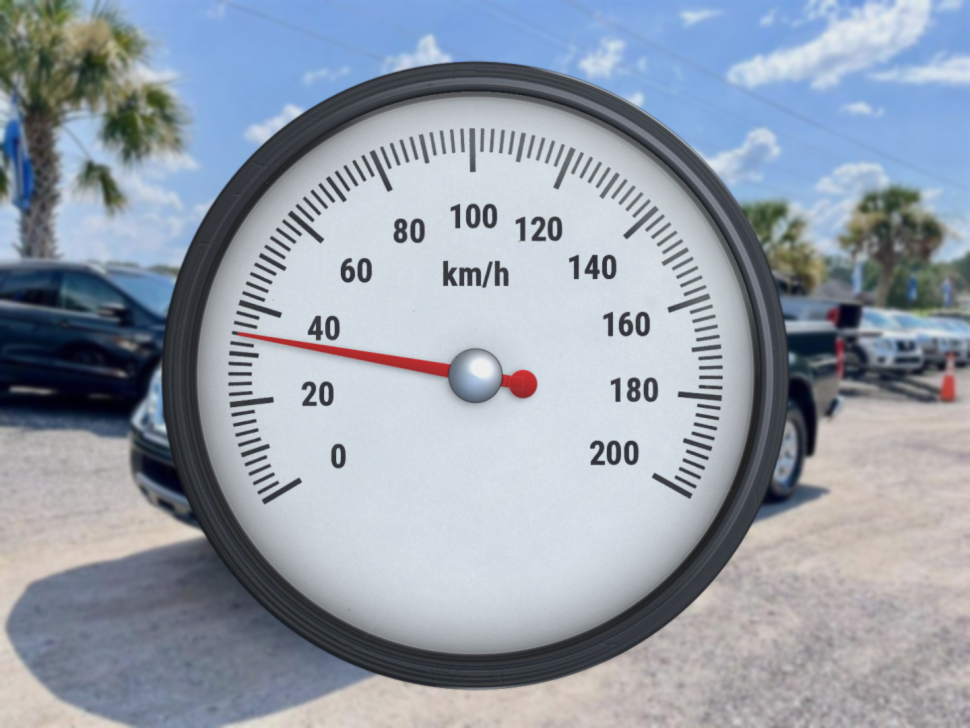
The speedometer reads 34 km/h
